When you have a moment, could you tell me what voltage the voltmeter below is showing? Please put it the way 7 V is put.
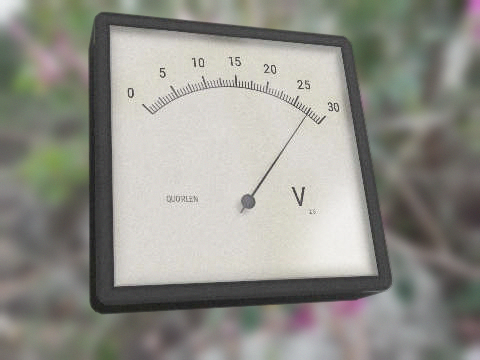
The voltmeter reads 27.5 V
